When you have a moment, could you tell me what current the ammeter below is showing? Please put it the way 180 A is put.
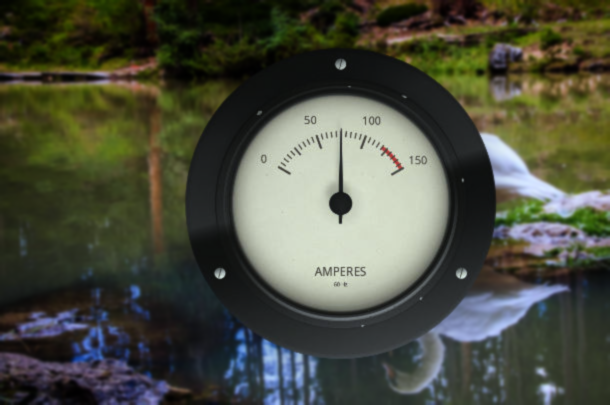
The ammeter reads 75 A
